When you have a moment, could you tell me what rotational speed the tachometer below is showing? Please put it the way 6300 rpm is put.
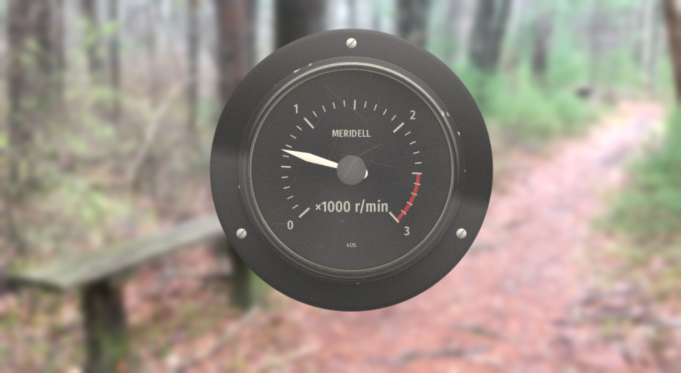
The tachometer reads 650 rpm
